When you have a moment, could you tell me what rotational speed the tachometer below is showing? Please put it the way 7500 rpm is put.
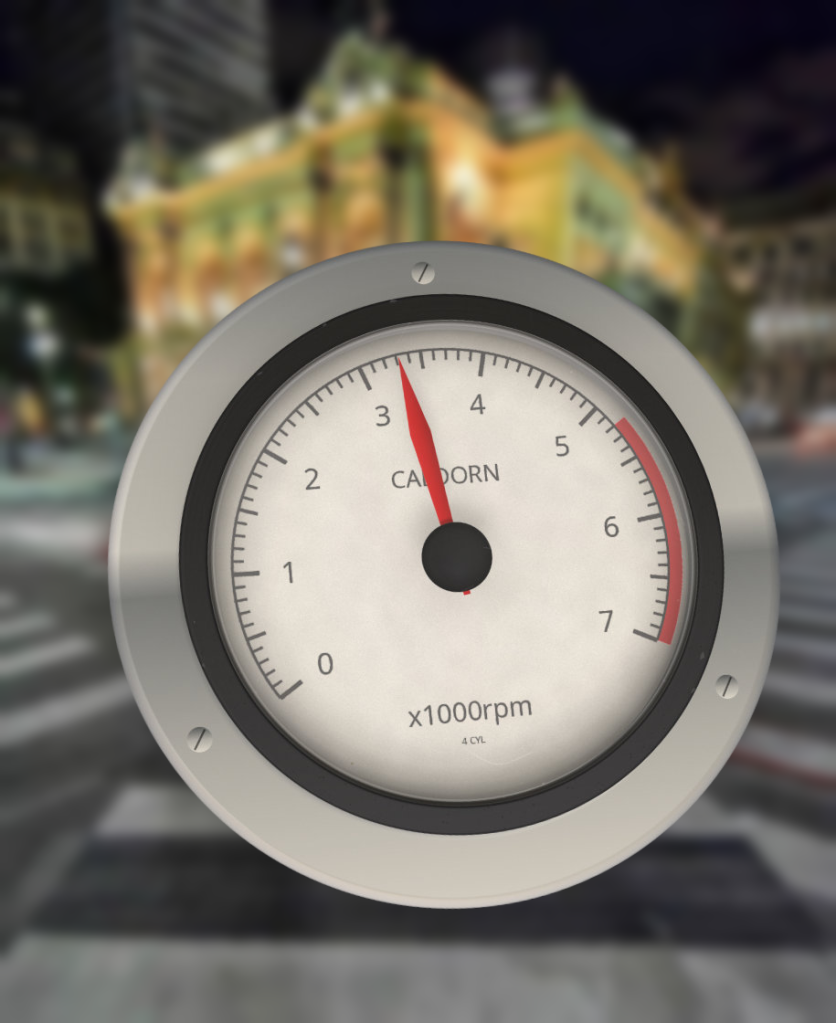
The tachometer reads 3300 rpm
